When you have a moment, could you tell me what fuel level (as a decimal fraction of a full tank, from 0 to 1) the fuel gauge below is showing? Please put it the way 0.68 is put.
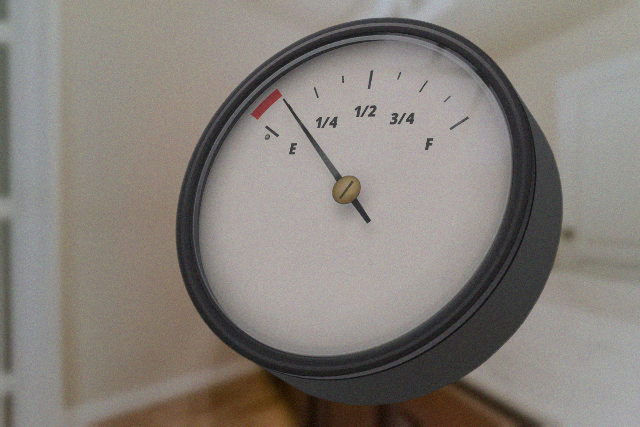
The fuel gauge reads 0.125
